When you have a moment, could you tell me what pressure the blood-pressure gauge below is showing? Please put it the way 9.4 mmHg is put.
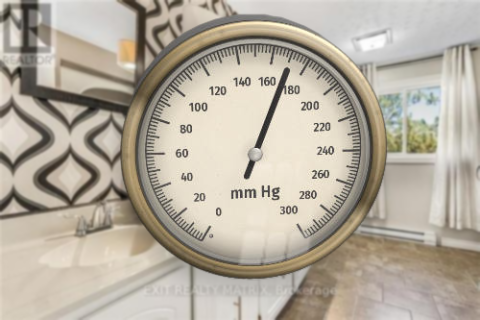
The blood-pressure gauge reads 170 mmHg
